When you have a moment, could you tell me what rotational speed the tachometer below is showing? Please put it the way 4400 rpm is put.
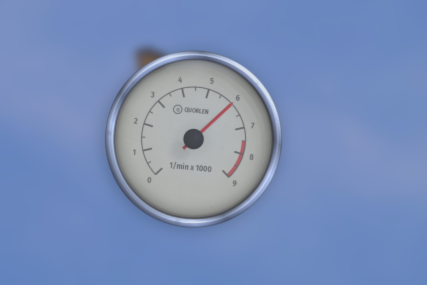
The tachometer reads 6000 rpm
